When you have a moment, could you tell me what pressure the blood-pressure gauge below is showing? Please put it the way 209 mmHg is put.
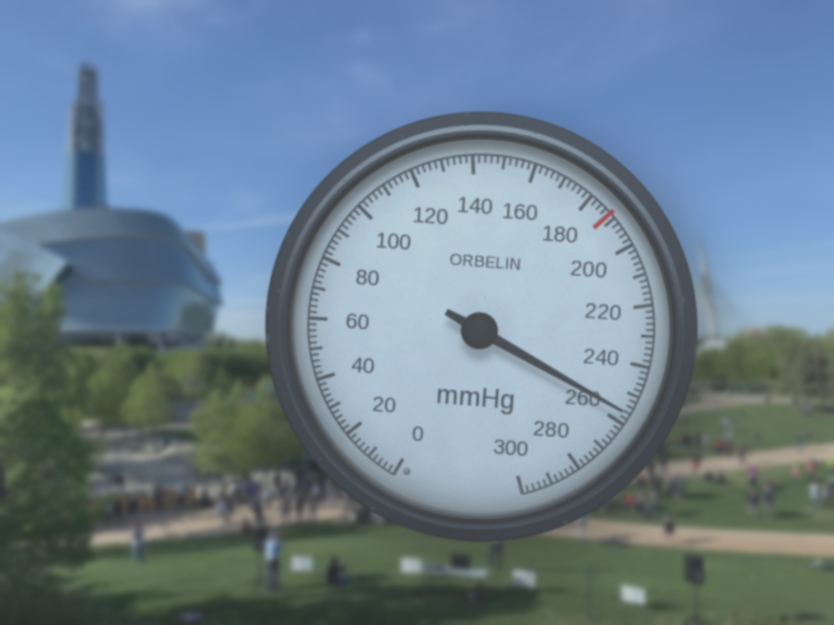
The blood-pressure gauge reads 256 mmHg
